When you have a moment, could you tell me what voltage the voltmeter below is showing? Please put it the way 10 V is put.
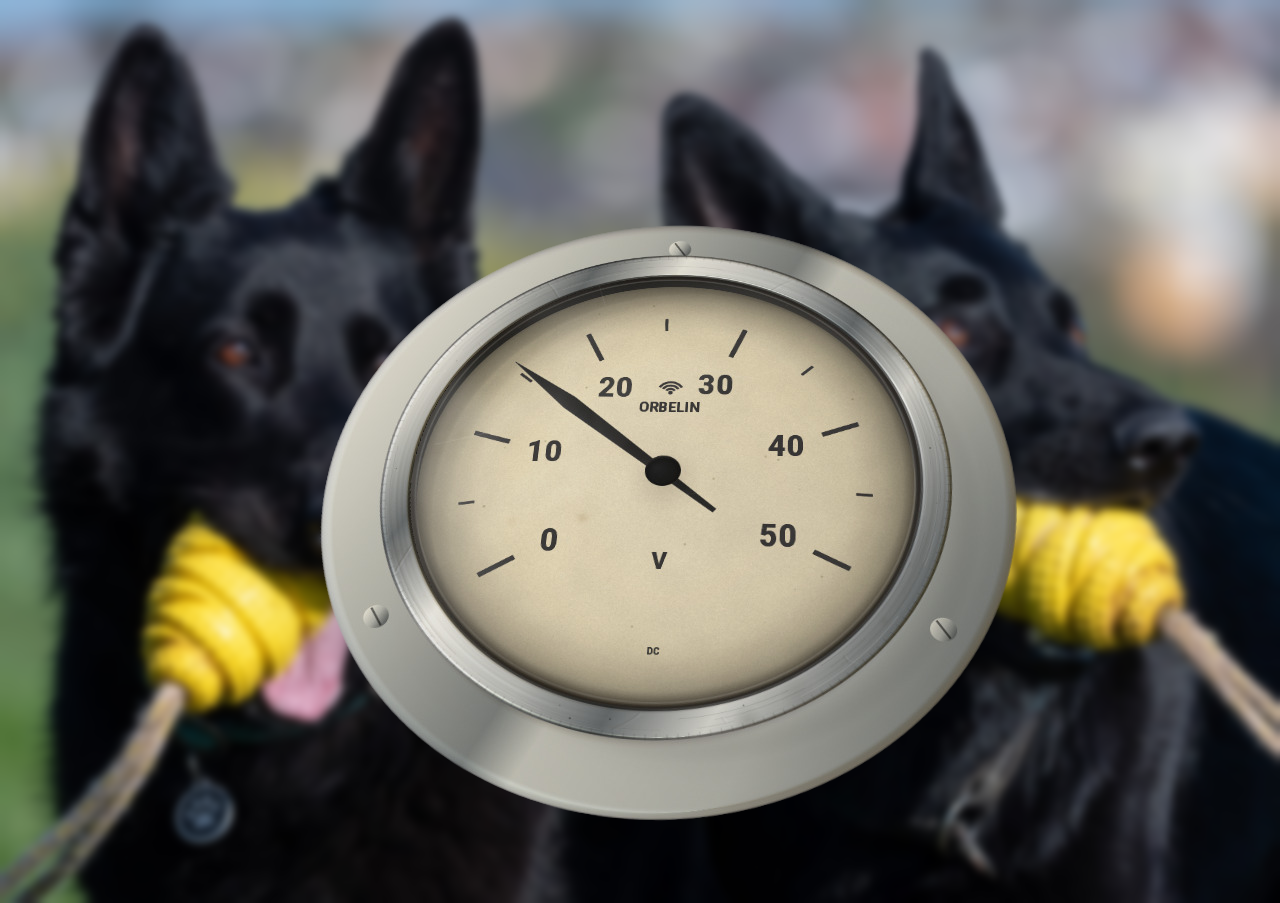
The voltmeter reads 15 V
